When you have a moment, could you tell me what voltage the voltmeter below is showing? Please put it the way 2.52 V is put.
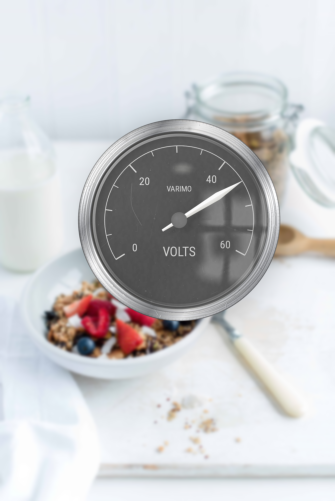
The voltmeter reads 45 V
